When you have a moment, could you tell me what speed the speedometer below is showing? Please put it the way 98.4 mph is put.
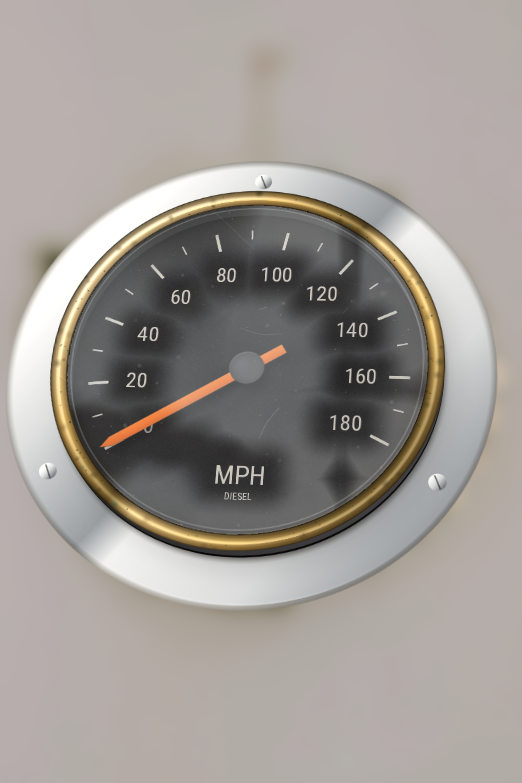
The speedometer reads 0 mph
